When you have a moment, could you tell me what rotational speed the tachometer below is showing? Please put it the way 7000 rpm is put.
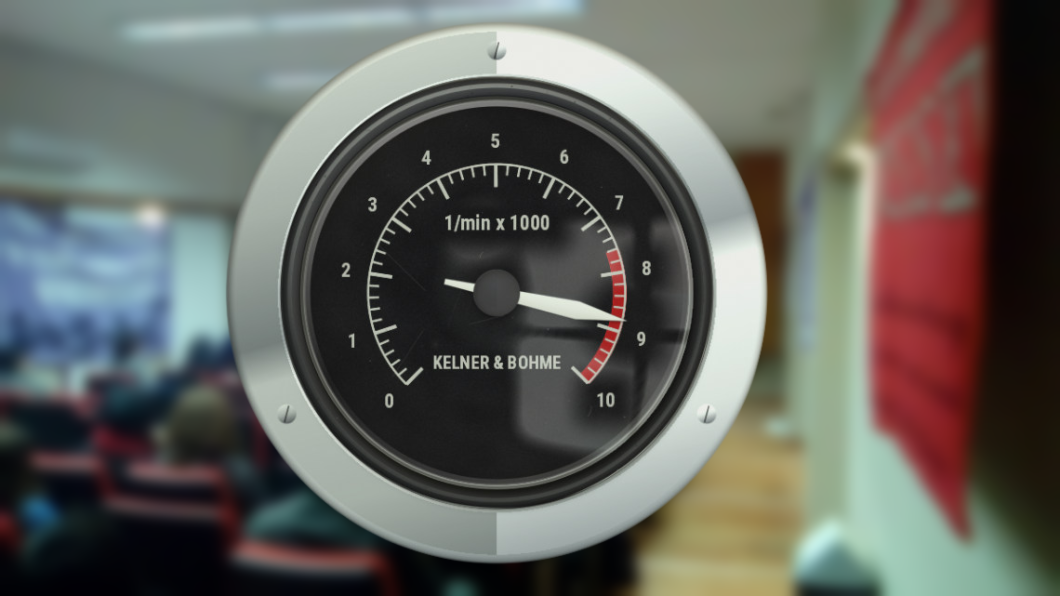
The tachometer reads 8800 rpm
